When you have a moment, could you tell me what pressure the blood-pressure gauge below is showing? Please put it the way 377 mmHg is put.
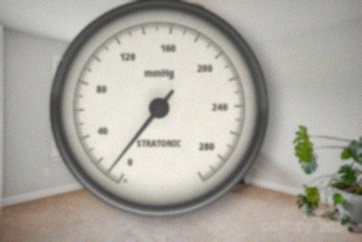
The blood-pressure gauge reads 10 mmHg
